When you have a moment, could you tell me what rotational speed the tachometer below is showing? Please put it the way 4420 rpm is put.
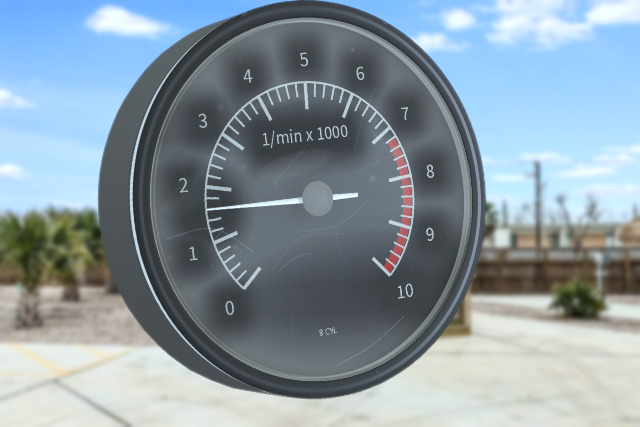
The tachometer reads 1600 rpm
